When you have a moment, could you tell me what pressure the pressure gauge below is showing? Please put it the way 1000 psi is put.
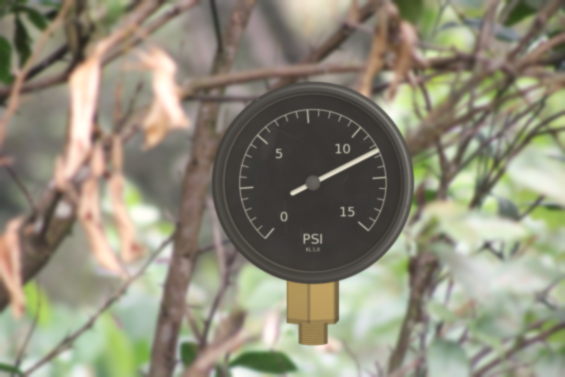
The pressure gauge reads 11.25 psi
